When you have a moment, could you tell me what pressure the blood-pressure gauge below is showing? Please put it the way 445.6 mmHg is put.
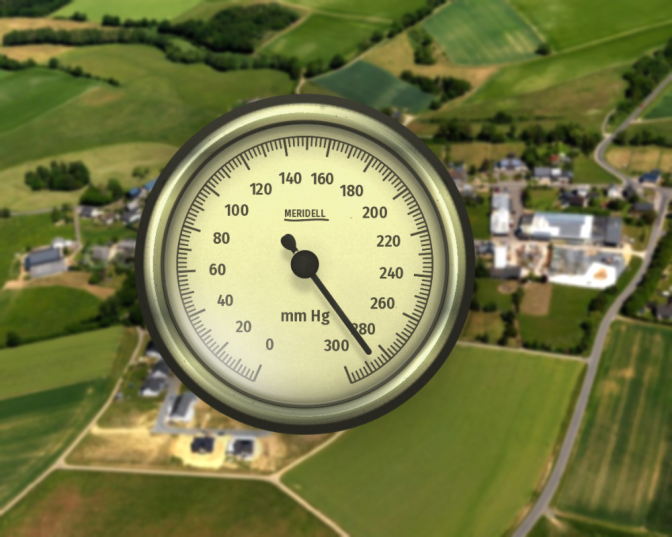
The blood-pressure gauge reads 286 mmHg
